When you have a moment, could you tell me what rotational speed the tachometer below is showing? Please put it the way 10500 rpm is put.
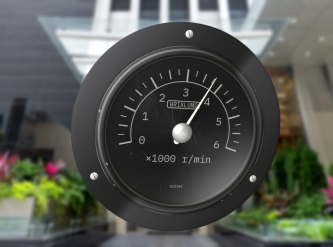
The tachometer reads 3750 rpm
